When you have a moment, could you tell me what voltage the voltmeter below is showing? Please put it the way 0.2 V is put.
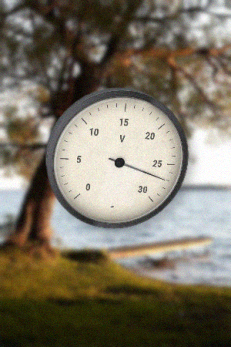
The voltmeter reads 27 V
